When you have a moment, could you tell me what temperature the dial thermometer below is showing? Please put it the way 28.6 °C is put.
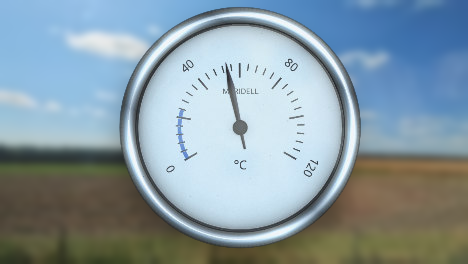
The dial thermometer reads 54 °C
